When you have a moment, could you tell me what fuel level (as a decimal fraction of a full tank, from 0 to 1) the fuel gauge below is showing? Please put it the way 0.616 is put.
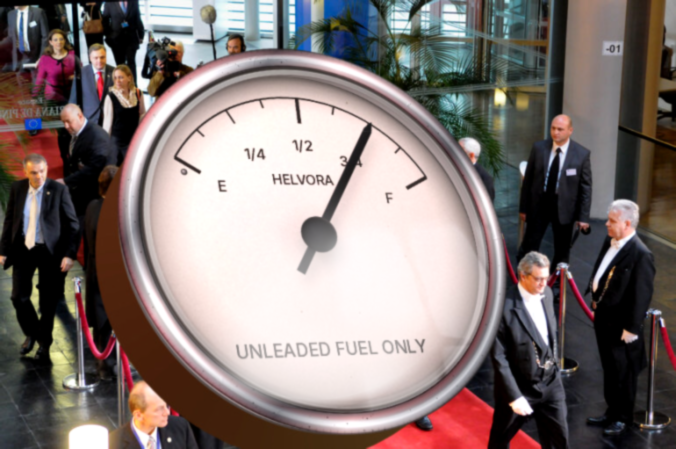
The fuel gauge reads 0.75
